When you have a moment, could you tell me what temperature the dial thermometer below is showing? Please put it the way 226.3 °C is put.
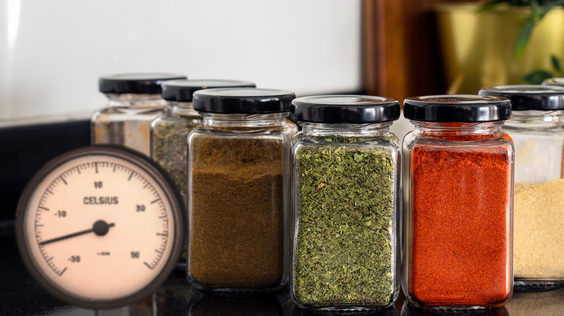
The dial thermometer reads -20 °C
